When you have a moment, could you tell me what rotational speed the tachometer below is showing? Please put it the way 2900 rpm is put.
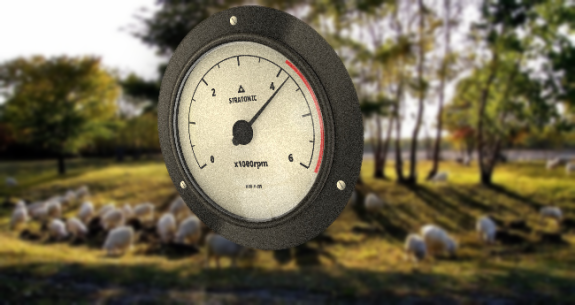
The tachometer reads 4250 rpm
